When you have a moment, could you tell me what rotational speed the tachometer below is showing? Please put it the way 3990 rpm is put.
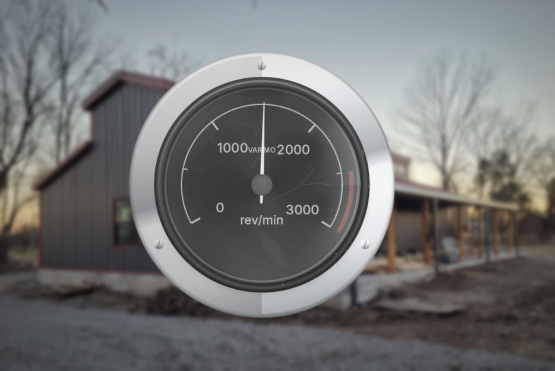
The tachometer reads 1500 rpm
